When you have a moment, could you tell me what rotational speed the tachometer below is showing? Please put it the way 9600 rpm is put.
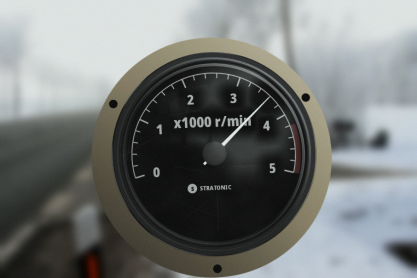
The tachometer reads 3600 rpm
